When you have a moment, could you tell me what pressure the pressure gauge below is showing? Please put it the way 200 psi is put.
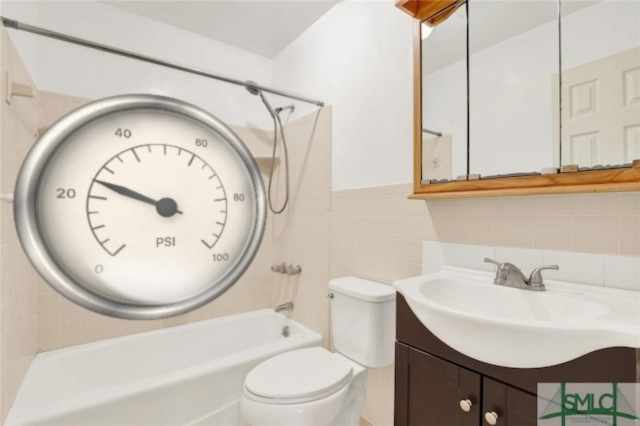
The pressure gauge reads 25 psi
